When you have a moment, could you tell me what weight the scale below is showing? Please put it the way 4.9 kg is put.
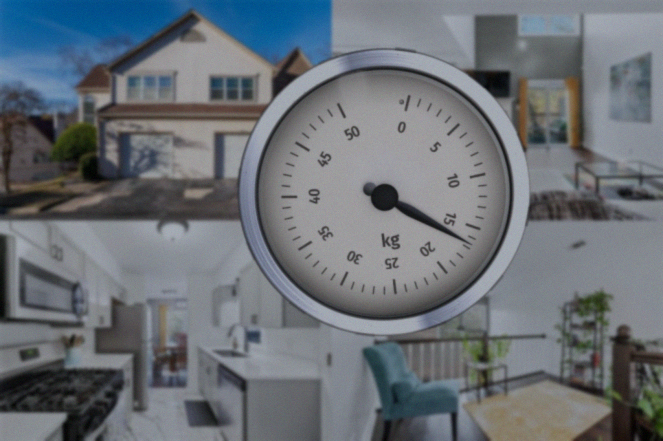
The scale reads 16.5 kg
